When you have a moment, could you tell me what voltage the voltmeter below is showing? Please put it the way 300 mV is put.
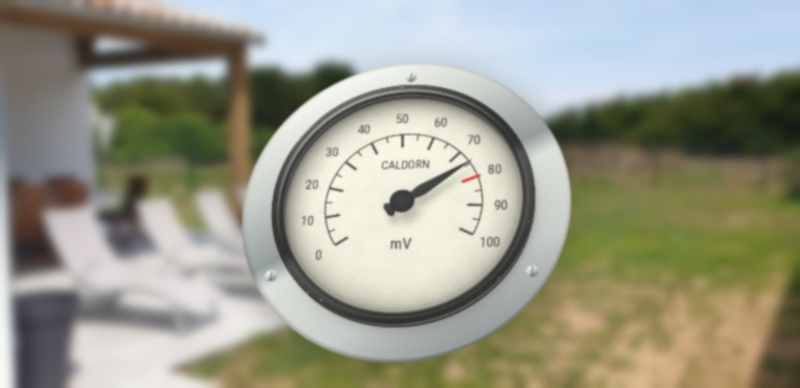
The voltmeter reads 75 mV
